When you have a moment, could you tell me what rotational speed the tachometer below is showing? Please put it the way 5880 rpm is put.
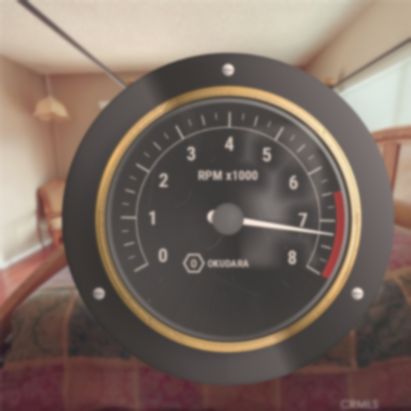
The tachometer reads 7250 rpm
